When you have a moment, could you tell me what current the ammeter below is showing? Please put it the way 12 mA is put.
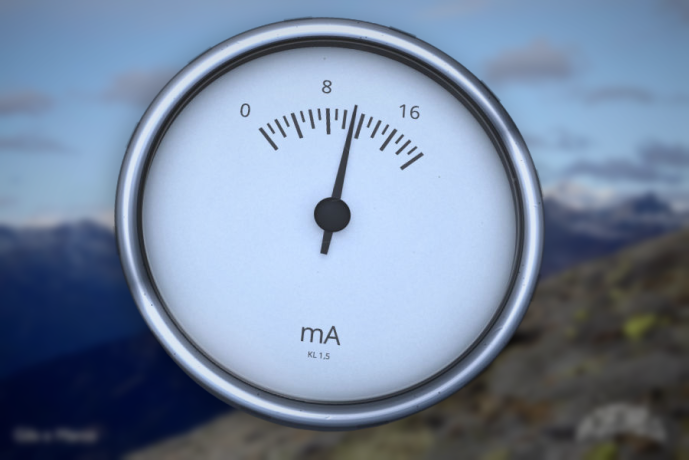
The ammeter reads 11 mA
